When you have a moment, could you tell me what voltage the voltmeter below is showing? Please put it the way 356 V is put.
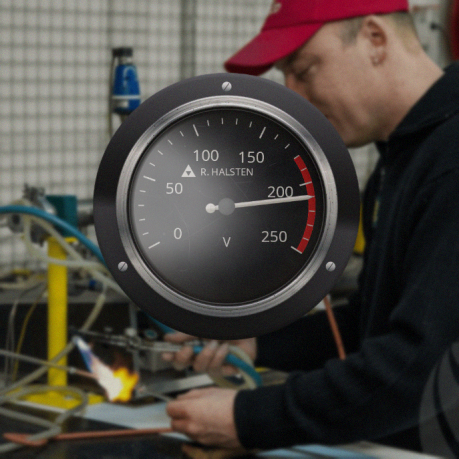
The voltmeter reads 210 V
